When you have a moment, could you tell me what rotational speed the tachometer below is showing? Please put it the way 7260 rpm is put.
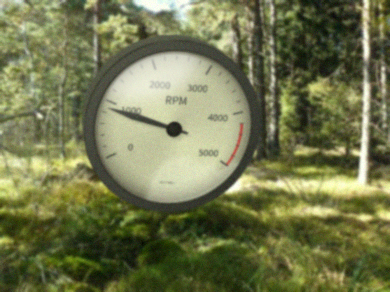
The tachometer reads 900 rpm
